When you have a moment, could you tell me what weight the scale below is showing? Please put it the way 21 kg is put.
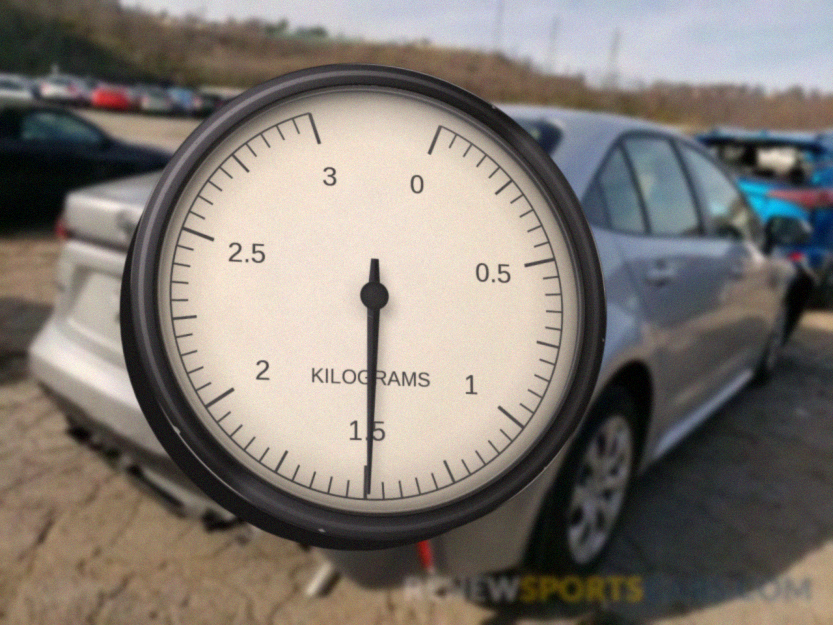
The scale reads 1.5 kg
